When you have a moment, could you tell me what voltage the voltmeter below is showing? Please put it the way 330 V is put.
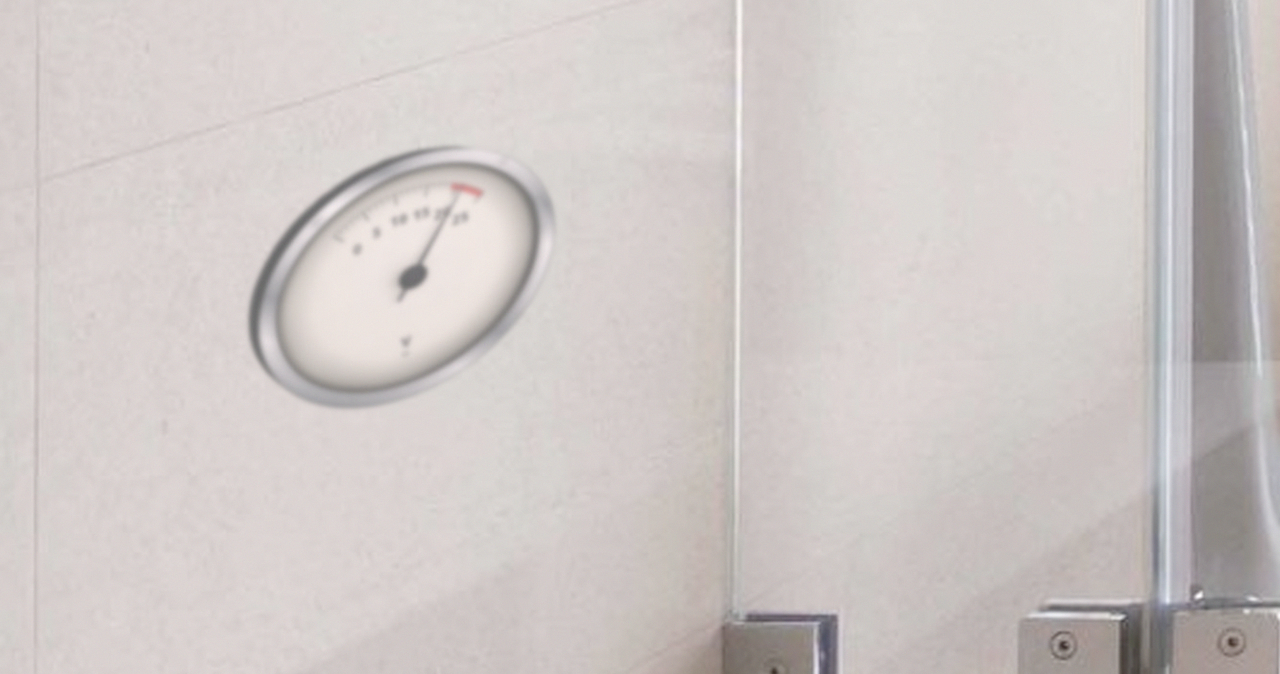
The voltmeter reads 20 V
